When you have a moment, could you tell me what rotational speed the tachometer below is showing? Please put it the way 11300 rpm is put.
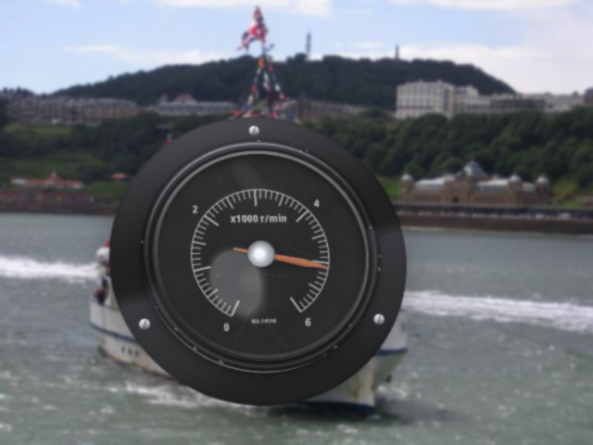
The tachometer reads 5100 rpm
